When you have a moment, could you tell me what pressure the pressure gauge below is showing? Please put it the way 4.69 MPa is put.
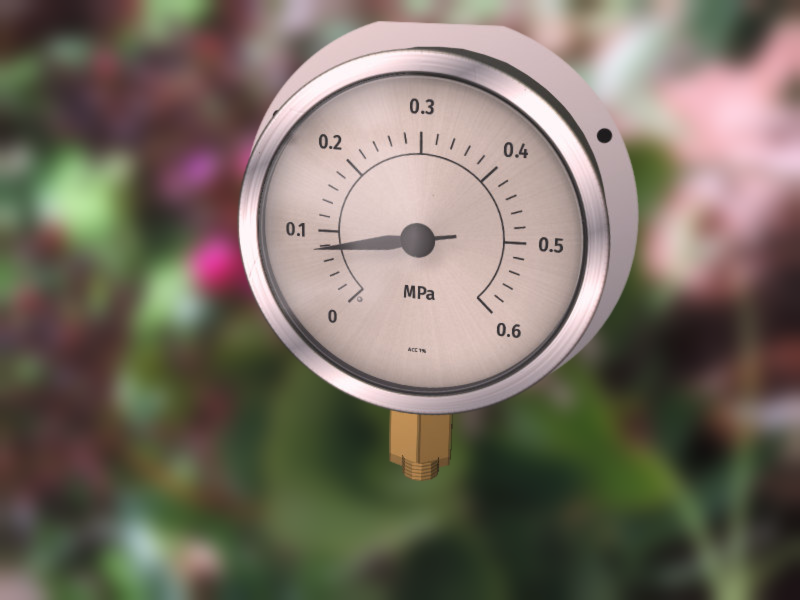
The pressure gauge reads 0.08 MPa
